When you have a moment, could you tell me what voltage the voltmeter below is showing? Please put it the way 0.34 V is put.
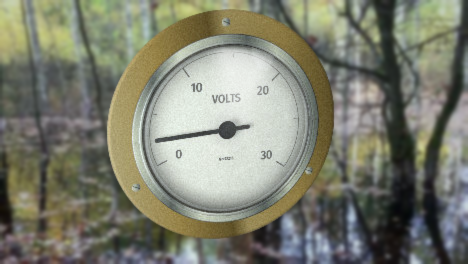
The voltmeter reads 2.5 V
